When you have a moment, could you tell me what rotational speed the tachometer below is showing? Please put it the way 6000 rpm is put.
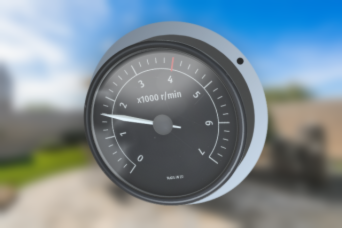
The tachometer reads 1600 rpm
